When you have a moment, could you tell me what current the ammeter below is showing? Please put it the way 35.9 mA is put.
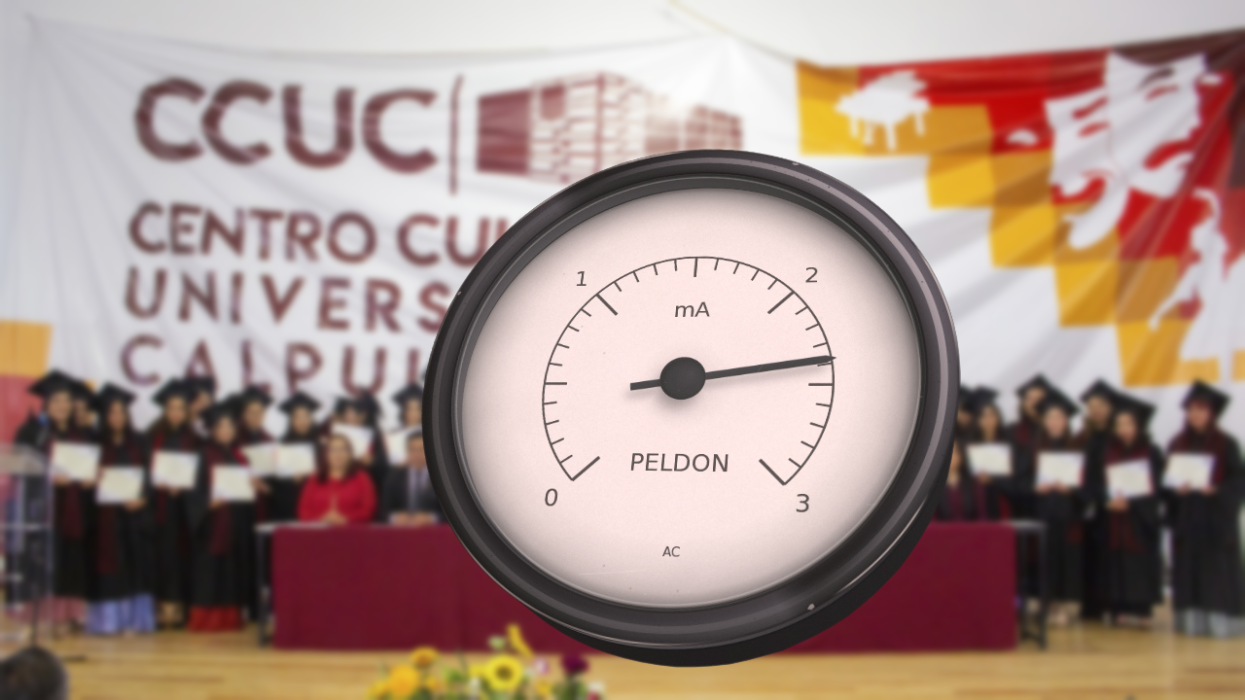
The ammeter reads 2.4 mA
